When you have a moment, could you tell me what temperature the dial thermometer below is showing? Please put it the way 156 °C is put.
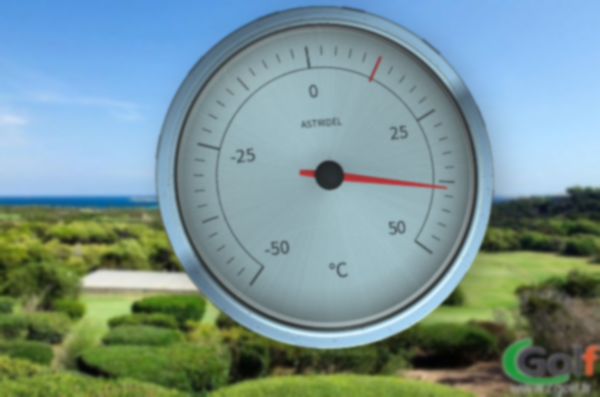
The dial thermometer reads 38.75 °C
